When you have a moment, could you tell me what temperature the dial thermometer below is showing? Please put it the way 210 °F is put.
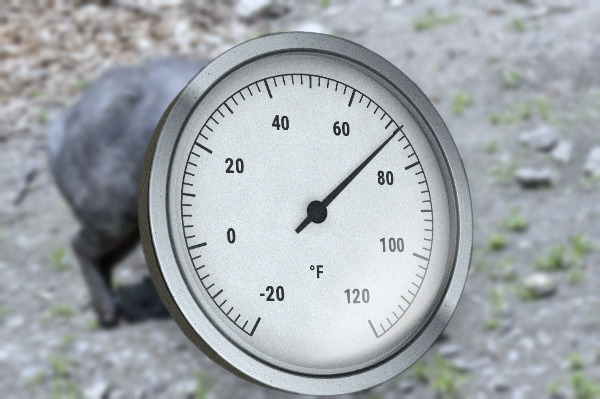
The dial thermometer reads 72 °F
